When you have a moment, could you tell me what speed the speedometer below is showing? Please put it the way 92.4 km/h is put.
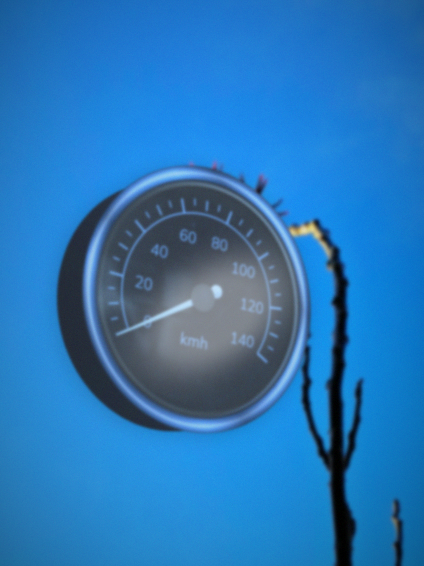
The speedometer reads 0 km/h
